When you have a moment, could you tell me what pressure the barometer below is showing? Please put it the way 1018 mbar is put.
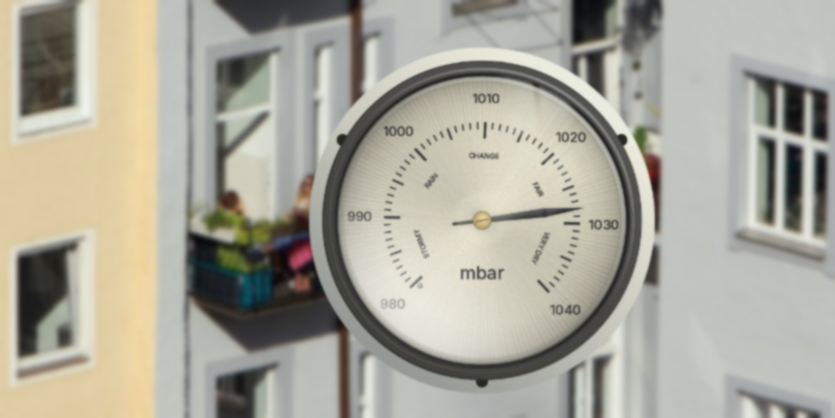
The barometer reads 1028 mbar
